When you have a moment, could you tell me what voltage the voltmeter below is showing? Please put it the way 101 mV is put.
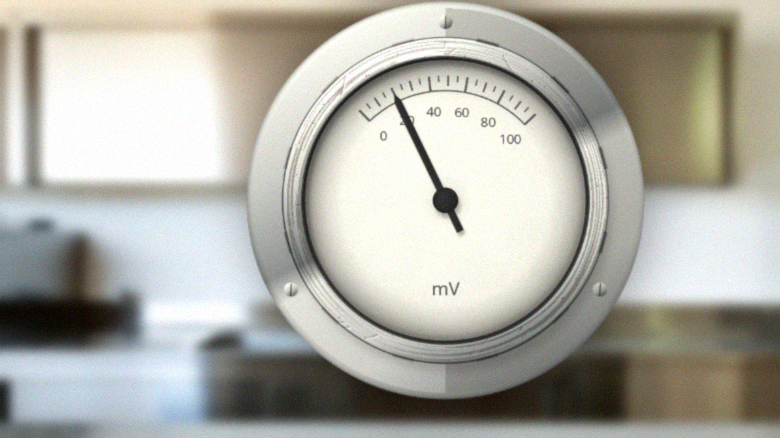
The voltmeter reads 20 mV
